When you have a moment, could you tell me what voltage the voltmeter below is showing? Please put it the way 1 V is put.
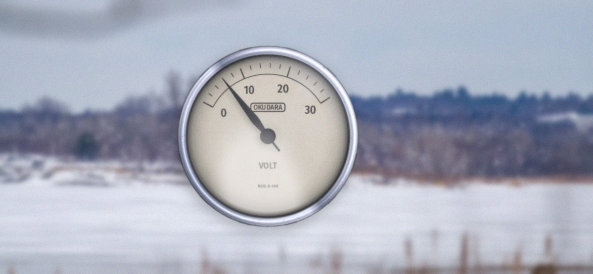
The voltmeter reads 6 V
